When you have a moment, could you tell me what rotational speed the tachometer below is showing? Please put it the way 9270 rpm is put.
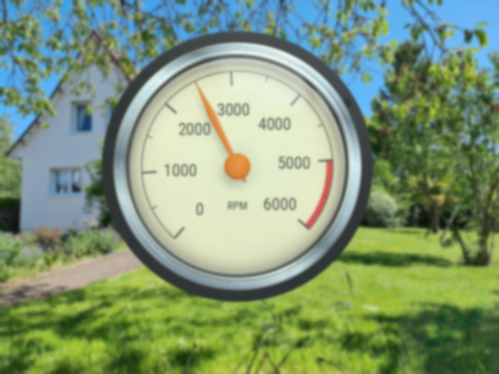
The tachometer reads 2500 rpm
